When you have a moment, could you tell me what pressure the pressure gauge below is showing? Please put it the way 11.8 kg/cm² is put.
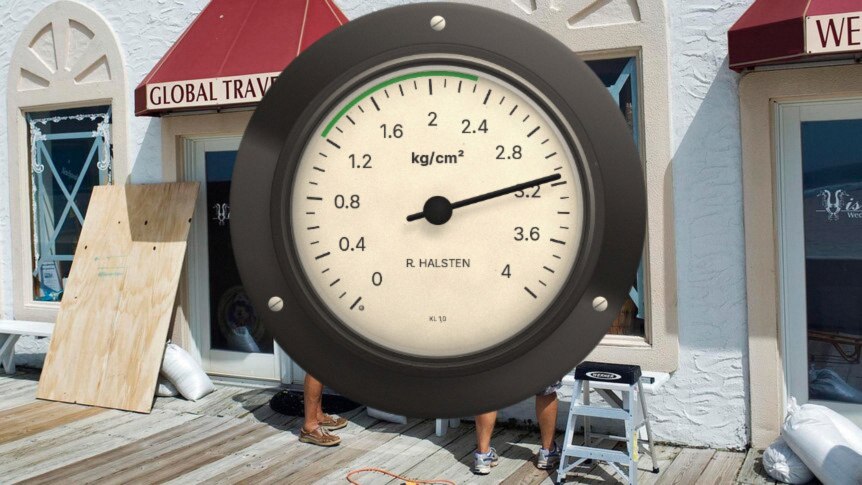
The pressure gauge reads 3.15 kg/cm²
